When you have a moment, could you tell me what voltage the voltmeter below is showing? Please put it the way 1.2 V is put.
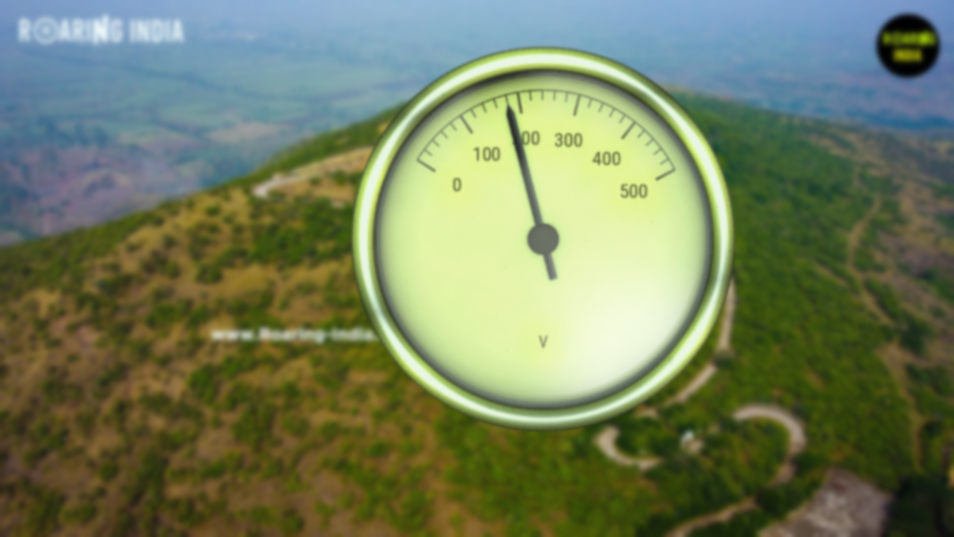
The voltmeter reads 180 V
